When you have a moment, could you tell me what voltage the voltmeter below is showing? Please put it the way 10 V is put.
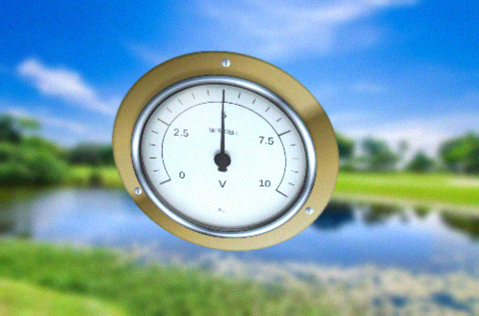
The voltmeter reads 5 V
